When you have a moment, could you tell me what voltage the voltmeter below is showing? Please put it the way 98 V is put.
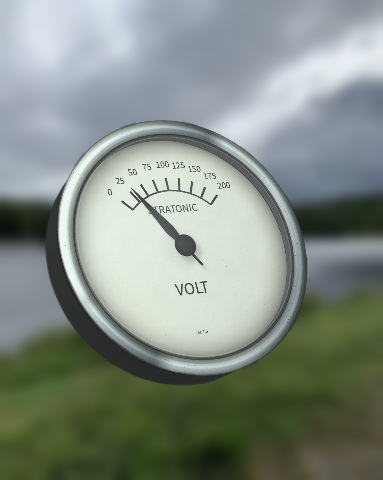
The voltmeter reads 25 V
